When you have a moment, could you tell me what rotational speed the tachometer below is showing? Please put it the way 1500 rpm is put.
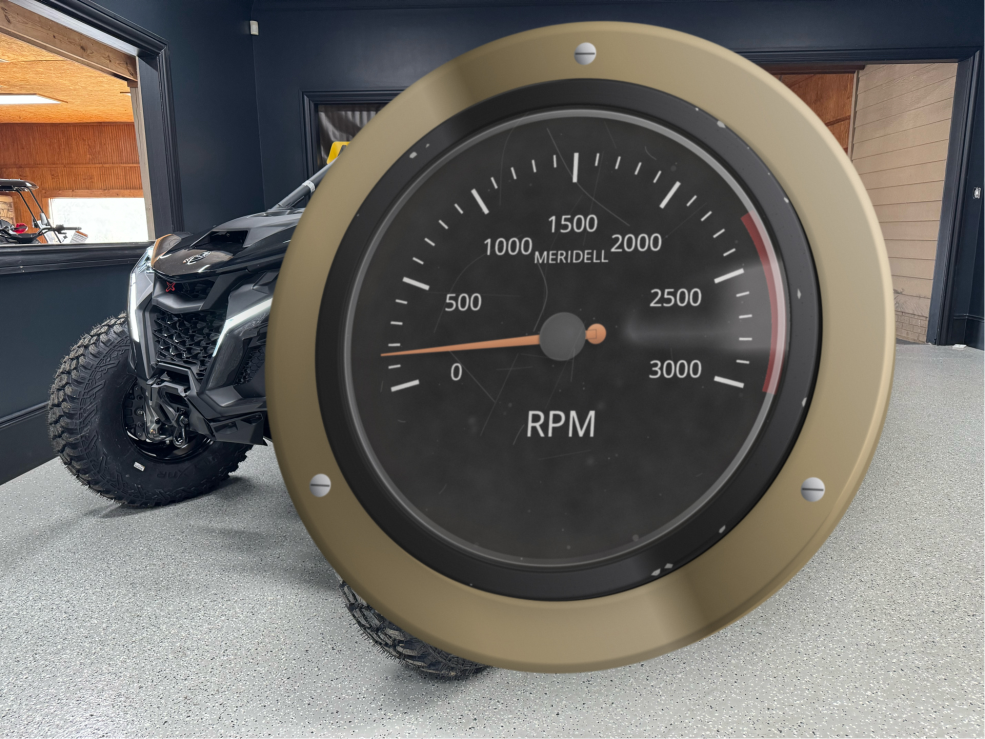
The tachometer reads 150 rpm
